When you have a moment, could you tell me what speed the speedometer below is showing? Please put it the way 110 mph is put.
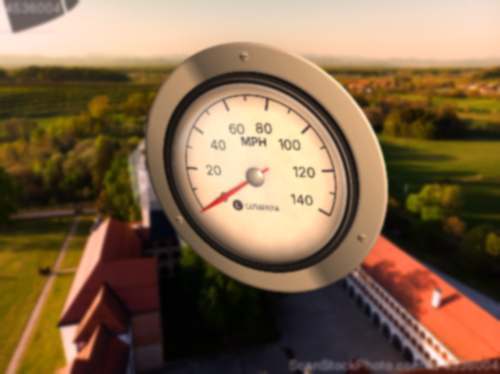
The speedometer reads 0 mph
